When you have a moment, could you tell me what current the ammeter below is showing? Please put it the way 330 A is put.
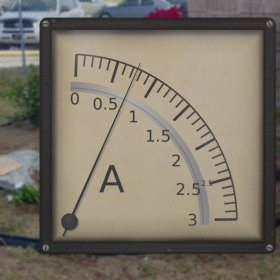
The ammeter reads 0.75 A
